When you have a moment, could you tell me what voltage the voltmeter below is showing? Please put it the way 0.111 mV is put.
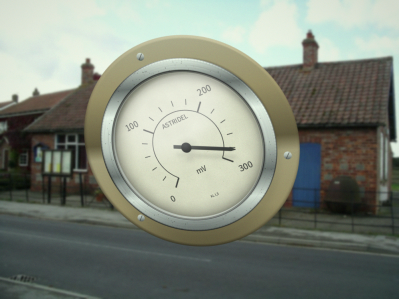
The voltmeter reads 280 mV
